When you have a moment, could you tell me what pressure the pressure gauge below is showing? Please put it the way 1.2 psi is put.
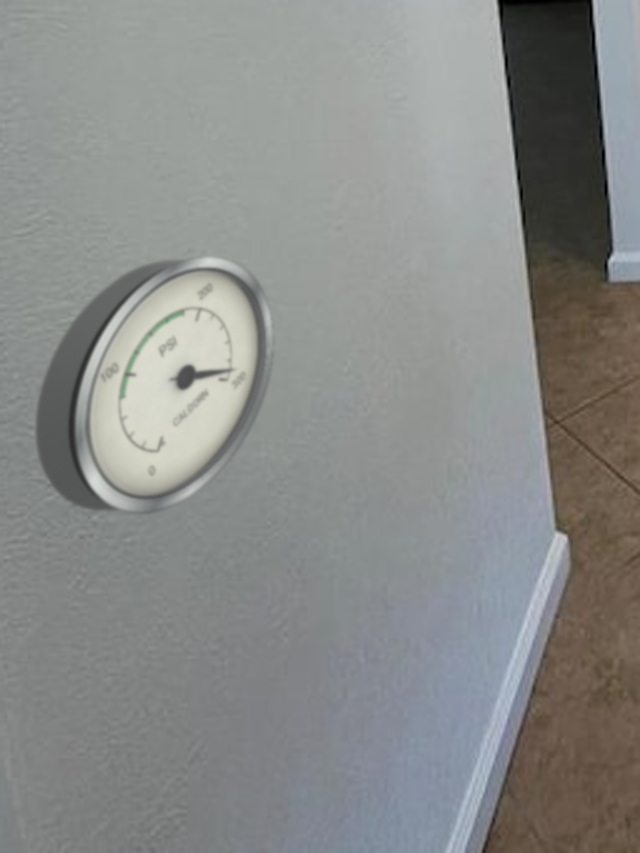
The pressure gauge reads 290 psi
